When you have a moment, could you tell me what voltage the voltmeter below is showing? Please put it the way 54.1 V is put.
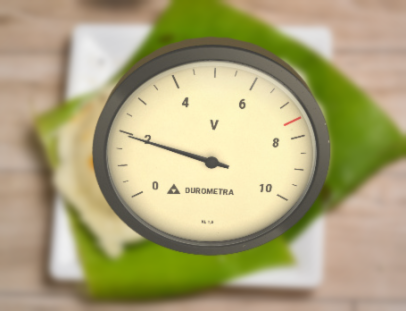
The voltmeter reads 2 V
